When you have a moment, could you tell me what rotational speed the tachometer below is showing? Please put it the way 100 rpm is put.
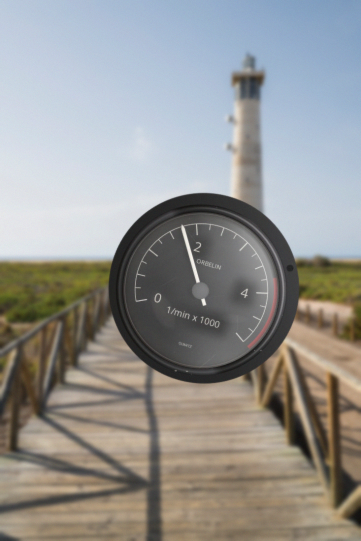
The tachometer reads 1750 rpm
